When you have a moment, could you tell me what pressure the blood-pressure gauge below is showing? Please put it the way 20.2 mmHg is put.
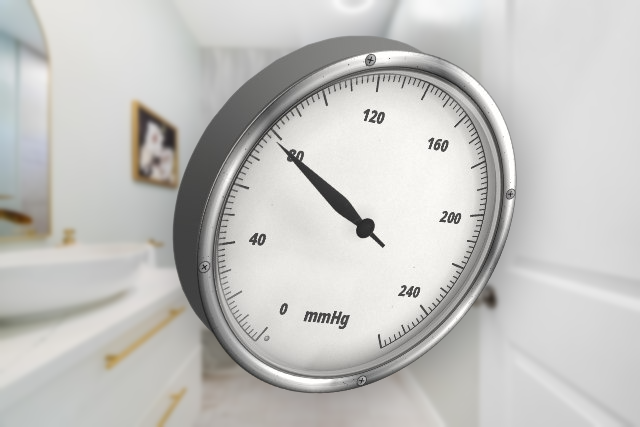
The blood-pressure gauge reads 78 mmHg
